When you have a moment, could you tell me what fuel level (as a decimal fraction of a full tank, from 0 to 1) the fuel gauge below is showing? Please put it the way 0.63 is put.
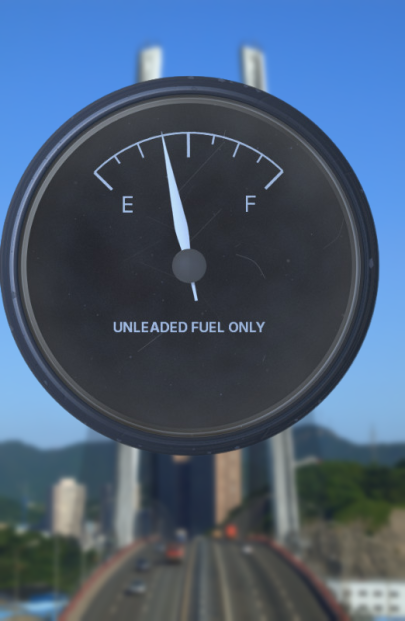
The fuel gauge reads 0.375
